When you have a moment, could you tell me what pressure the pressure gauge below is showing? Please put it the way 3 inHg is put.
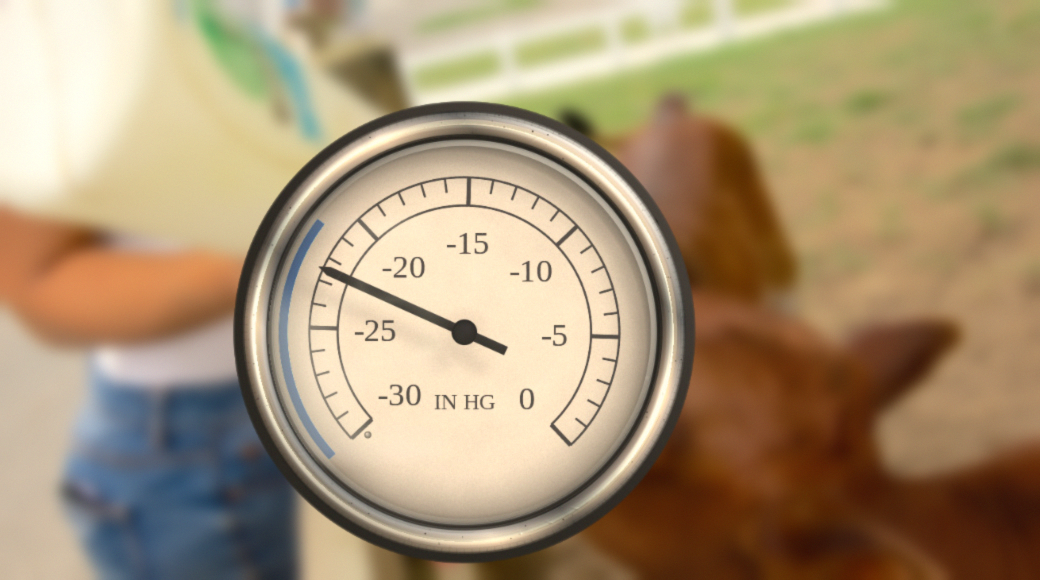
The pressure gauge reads -22.5 inHg
